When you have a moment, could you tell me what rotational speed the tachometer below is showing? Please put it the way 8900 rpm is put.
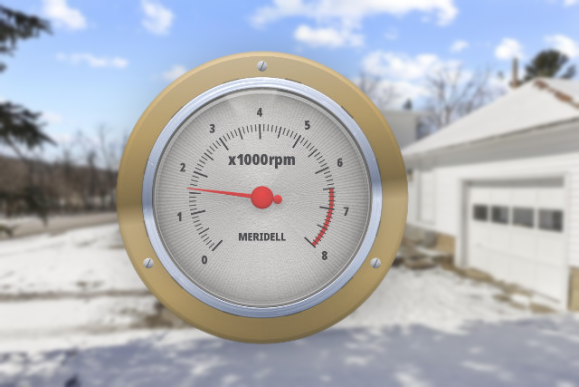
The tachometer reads 1600 rpm
